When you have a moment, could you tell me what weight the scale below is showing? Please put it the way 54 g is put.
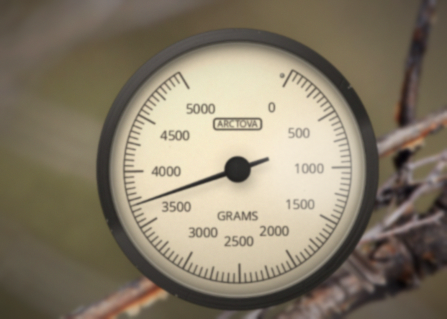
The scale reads 3700 g
